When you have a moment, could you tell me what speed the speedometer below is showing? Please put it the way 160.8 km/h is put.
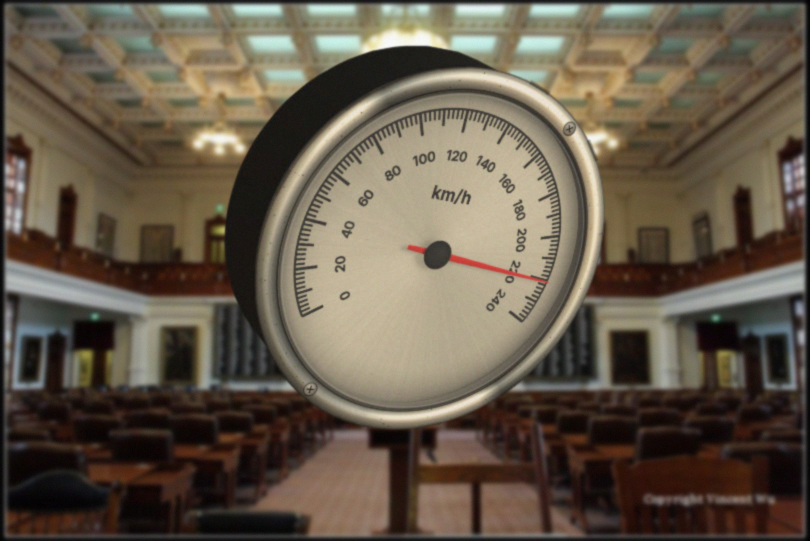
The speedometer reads 220 km/h
